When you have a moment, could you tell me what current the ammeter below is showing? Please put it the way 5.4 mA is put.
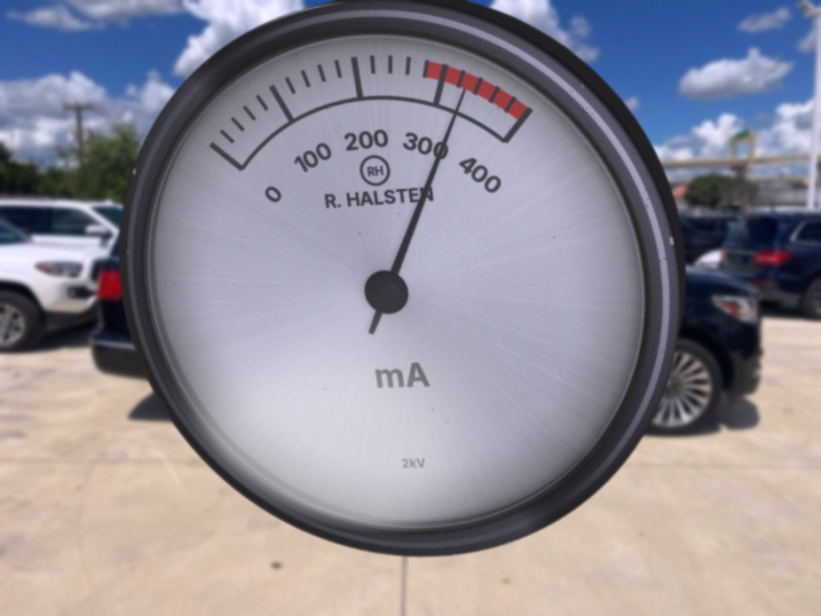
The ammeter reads 330 mA
